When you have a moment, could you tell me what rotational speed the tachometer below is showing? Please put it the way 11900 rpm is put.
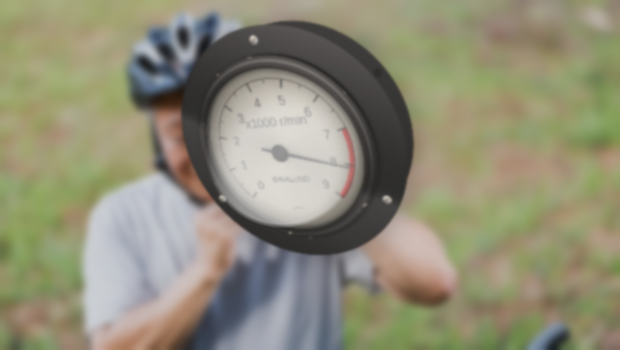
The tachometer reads 8000 rpm
